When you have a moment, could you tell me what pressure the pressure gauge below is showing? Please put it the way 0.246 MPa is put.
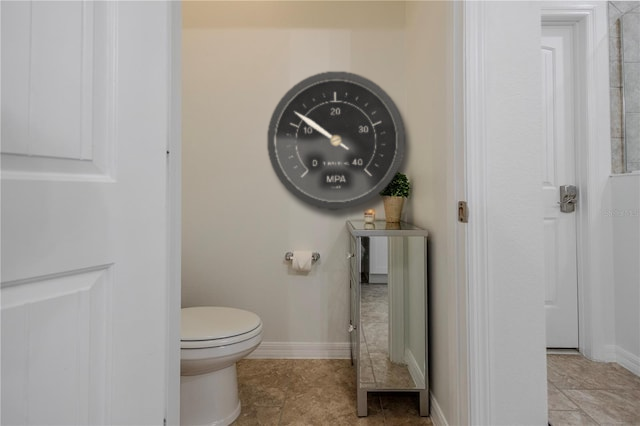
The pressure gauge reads 12 MPa
